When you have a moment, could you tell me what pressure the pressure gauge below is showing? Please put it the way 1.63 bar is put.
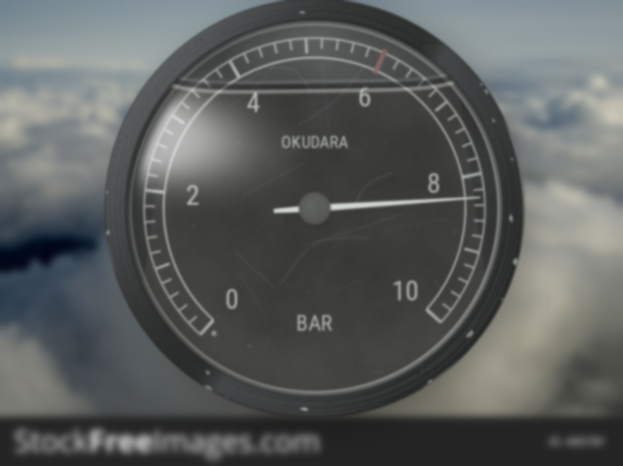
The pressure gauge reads 8.3 bar
